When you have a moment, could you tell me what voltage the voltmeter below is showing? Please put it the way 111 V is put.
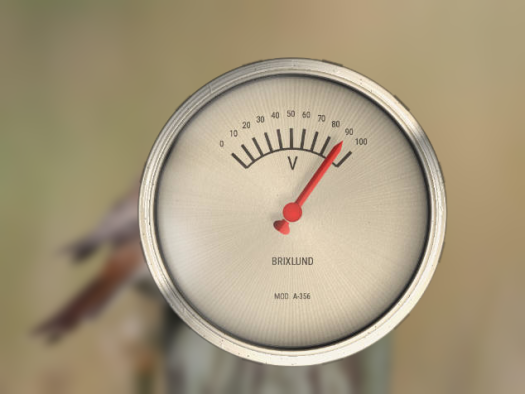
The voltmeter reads 90 V
